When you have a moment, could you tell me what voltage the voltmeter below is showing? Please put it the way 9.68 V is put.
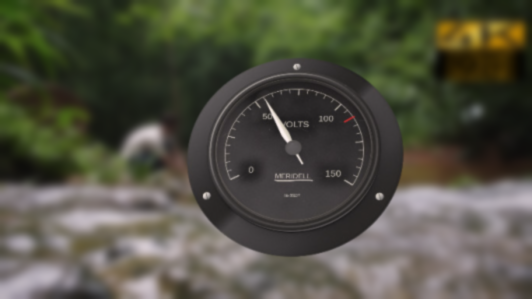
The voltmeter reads 55 V
